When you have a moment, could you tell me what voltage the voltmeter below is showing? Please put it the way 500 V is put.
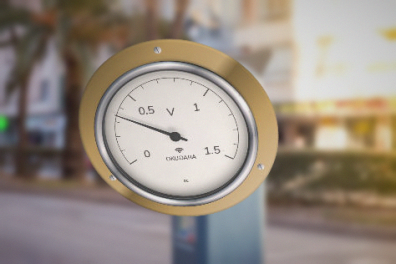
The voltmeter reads 0.35 V
